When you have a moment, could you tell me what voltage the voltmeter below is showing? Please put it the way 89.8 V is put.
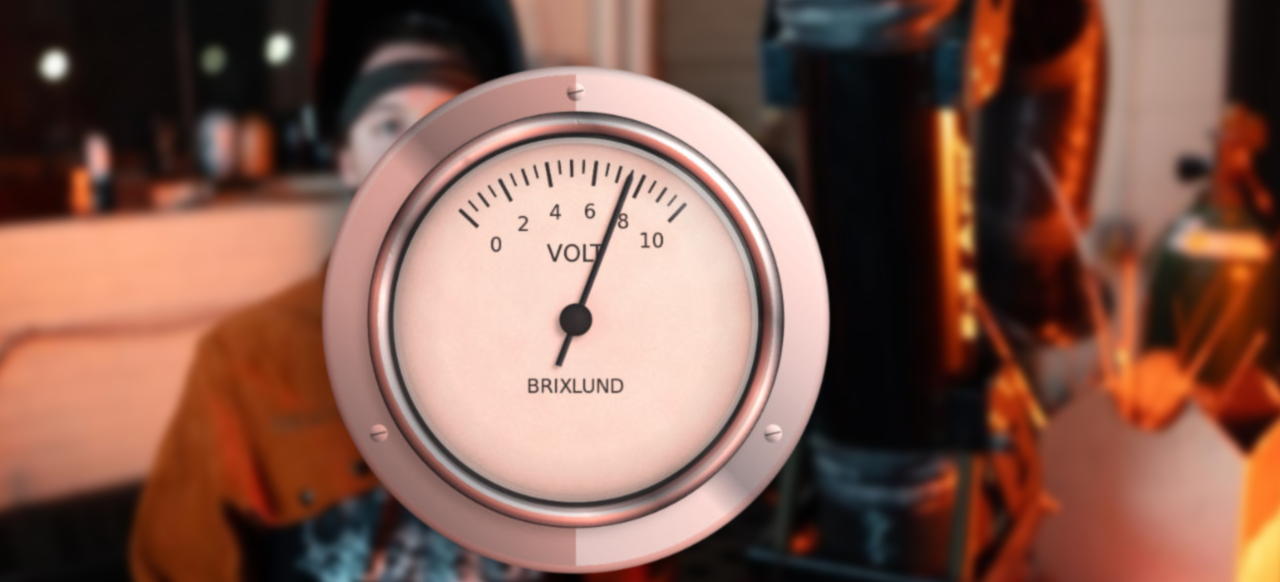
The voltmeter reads 7.5 V
